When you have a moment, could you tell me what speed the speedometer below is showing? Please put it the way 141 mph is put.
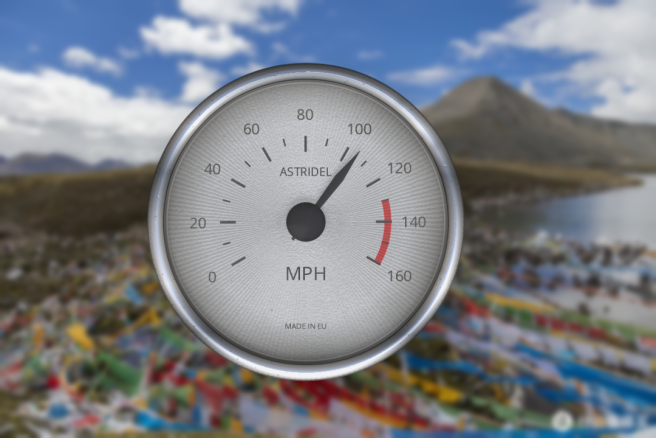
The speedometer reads 105 mph
